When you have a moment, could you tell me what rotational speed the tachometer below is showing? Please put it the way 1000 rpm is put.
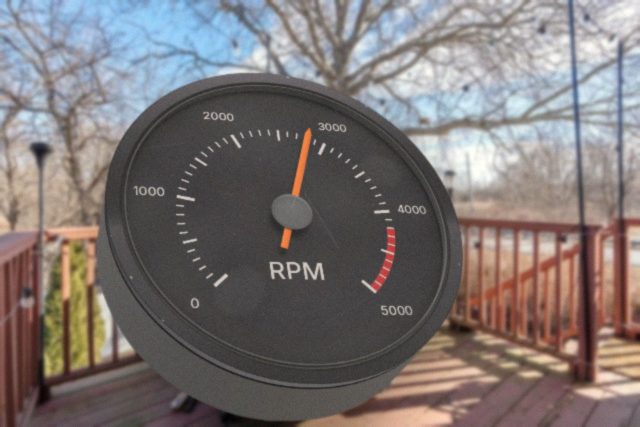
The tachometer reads 2800 rpm
